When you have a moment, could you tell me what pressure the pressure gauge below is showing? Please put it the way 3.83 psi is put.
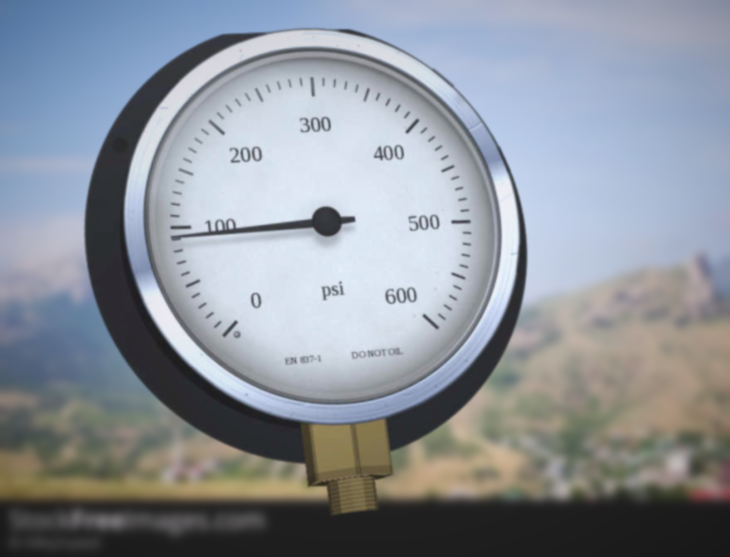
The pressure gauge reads 90 psi
